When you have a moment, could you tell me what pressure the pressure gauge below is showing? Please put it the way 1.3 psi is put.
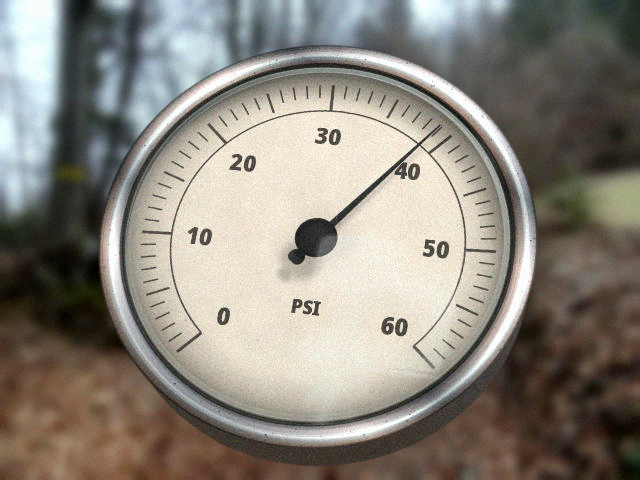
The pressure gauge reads 39 psi
